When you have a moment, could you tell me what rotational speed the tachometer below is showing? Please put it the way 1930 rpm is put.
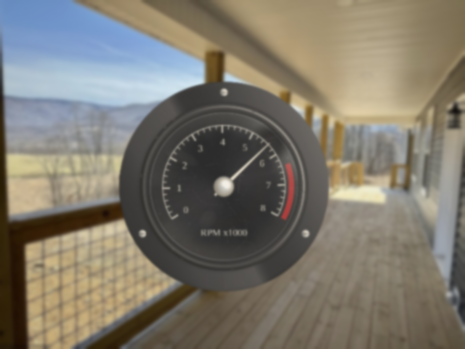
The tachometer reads 5600 rpm
